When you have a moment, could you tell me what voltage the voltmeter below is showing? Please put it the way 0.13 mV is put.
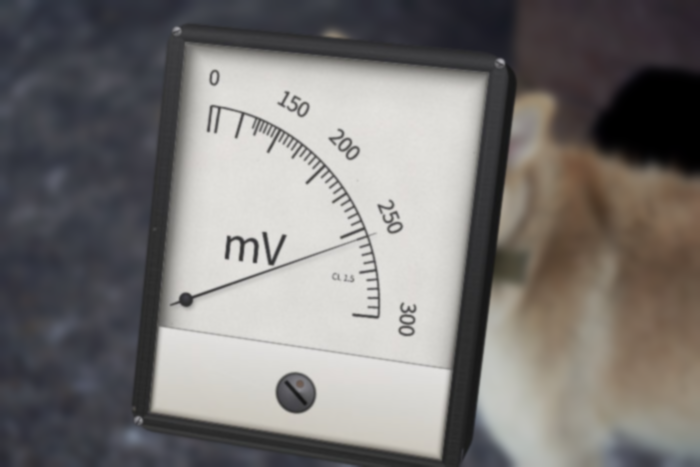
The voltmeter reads 255 mV
